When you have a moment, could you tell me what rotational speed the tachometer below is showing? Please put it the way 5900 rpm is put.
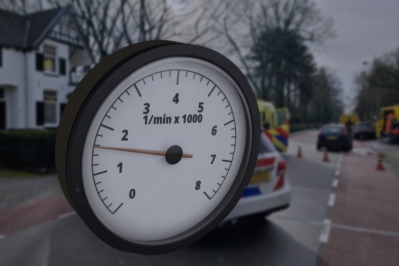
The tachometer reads 1600 rpm
